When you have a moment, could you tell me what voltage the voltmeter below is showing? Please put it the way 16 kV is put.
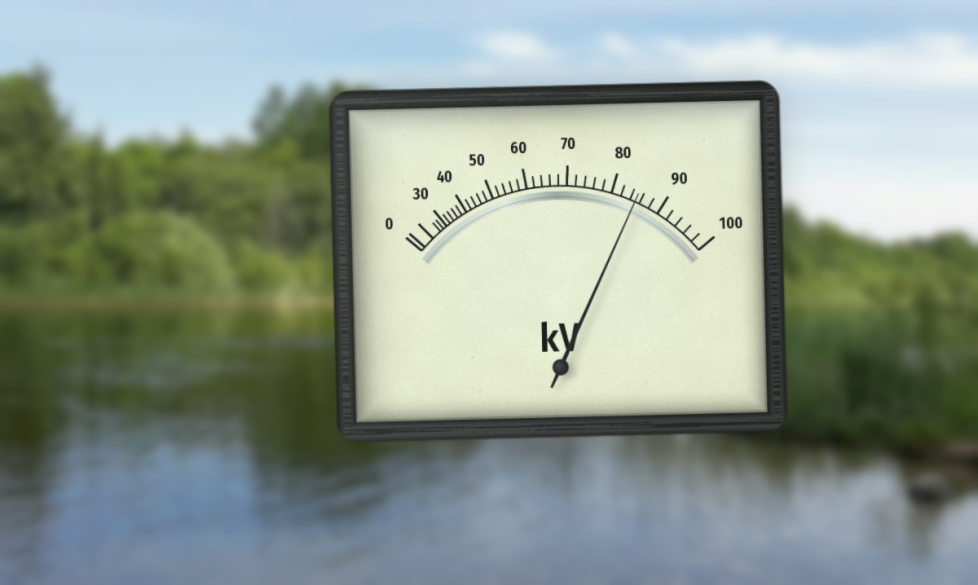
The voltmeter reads 85 kV
